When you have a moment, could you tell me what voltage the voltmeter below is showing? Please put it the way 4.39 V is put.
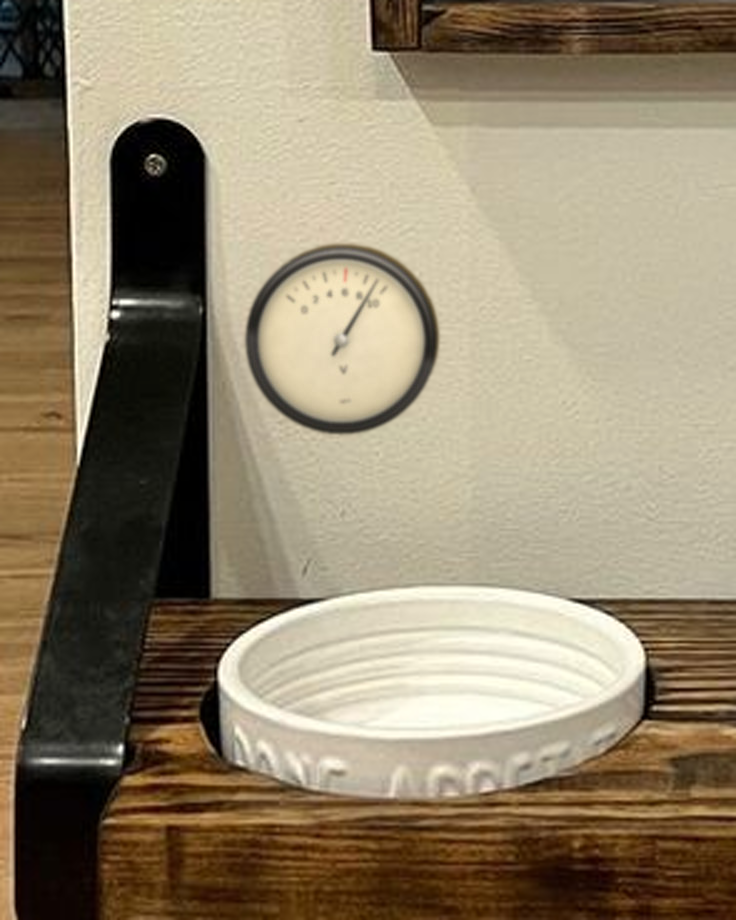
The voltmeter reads 9 V
